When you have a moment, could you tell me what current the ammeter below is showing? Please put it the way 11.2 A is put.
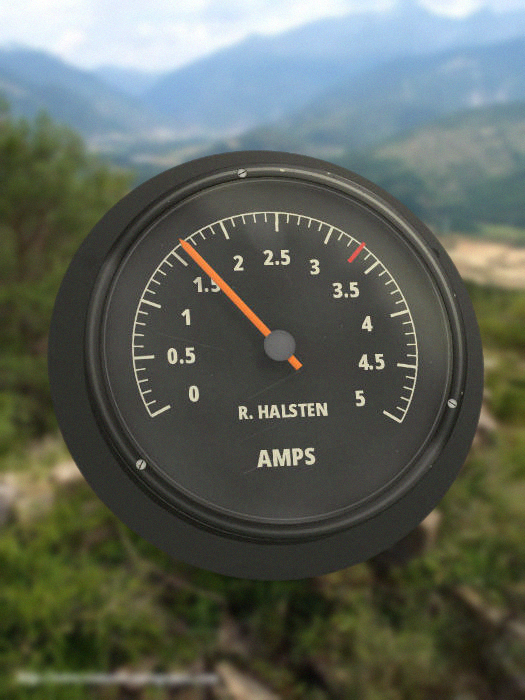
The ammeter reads 1.6 A
